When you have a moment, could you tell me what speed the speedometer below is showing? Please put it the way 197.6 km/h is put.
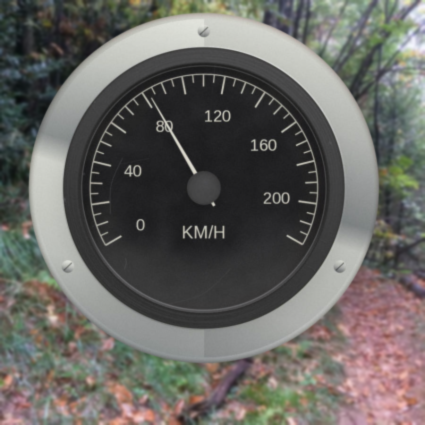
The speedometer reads 82.5 km/h
